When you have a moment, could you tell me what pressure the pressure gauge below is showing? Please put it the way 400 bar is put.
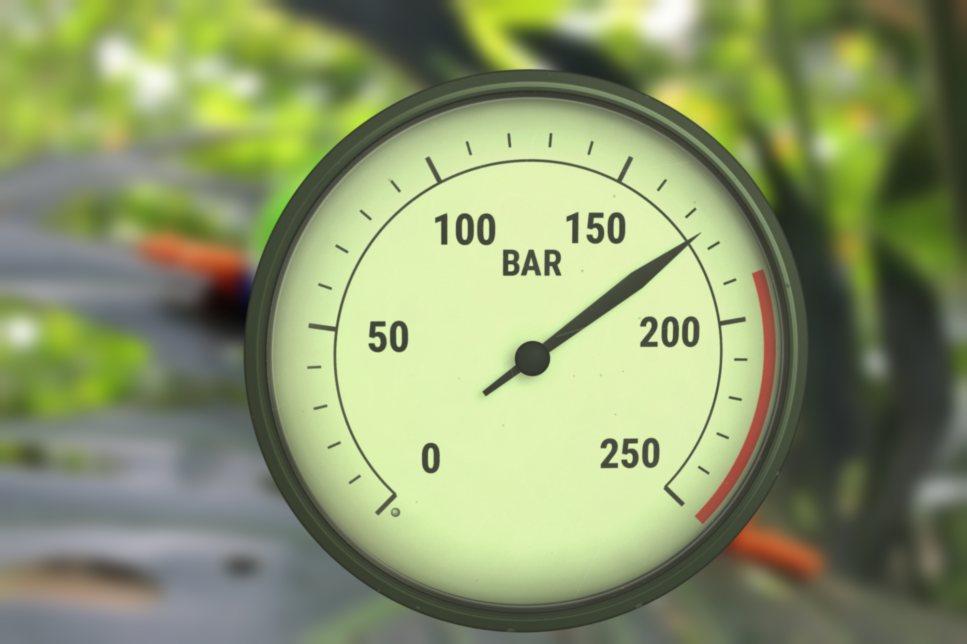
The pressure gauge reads 175 bar
